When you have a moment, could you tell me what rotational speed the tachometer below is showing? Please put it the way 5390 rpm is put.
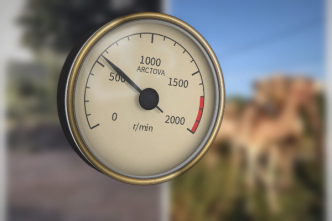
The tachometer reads 550 rpm
